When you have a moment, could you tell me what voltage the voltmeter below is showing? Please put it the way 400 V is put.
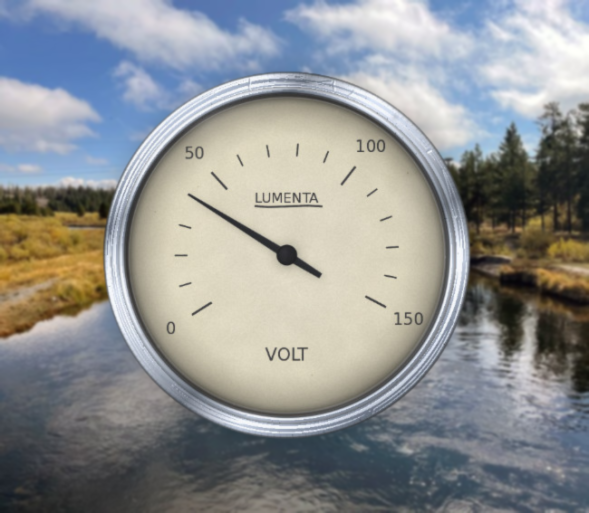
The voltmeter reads 40 V
